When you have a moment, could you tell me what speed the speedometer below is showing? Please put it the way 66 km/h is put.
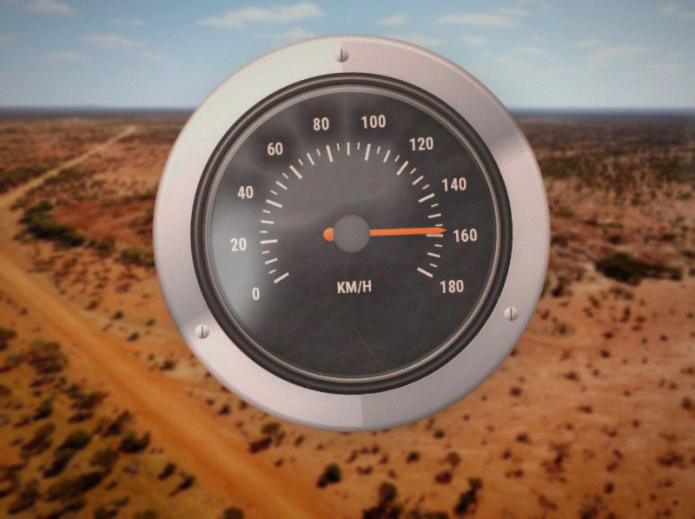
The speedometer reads 157.5 km/h
